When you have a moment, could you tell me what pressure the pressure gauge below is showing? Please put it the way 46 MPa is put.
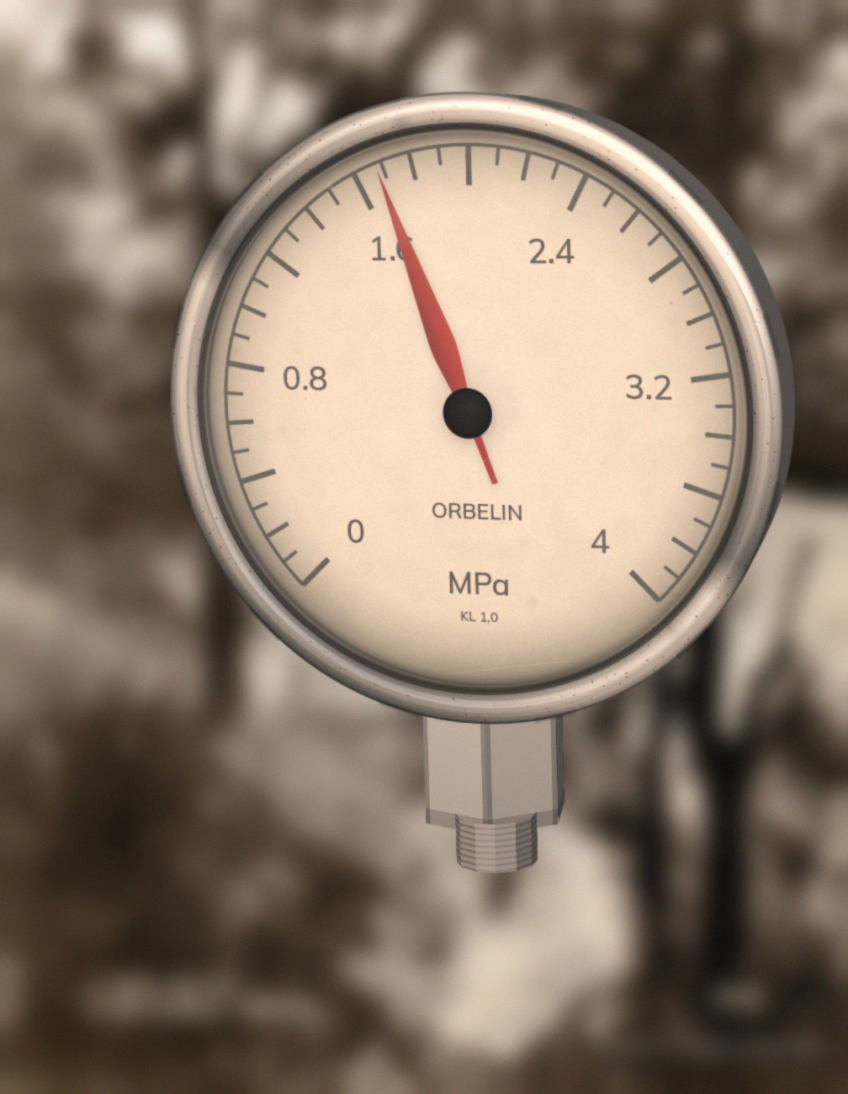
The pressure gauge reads 1.7 MPa
